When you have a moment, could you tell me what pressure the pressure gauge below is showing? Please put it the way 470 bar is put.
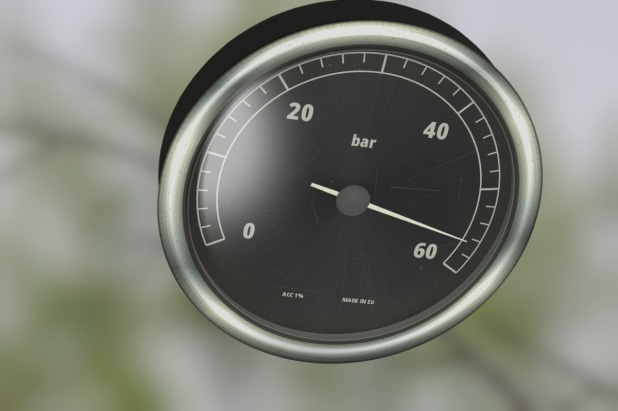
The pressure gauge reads 56 bar
